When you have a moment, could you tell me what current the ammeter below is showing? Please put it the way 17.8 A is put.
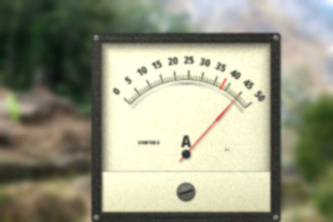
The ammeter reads 45 A
